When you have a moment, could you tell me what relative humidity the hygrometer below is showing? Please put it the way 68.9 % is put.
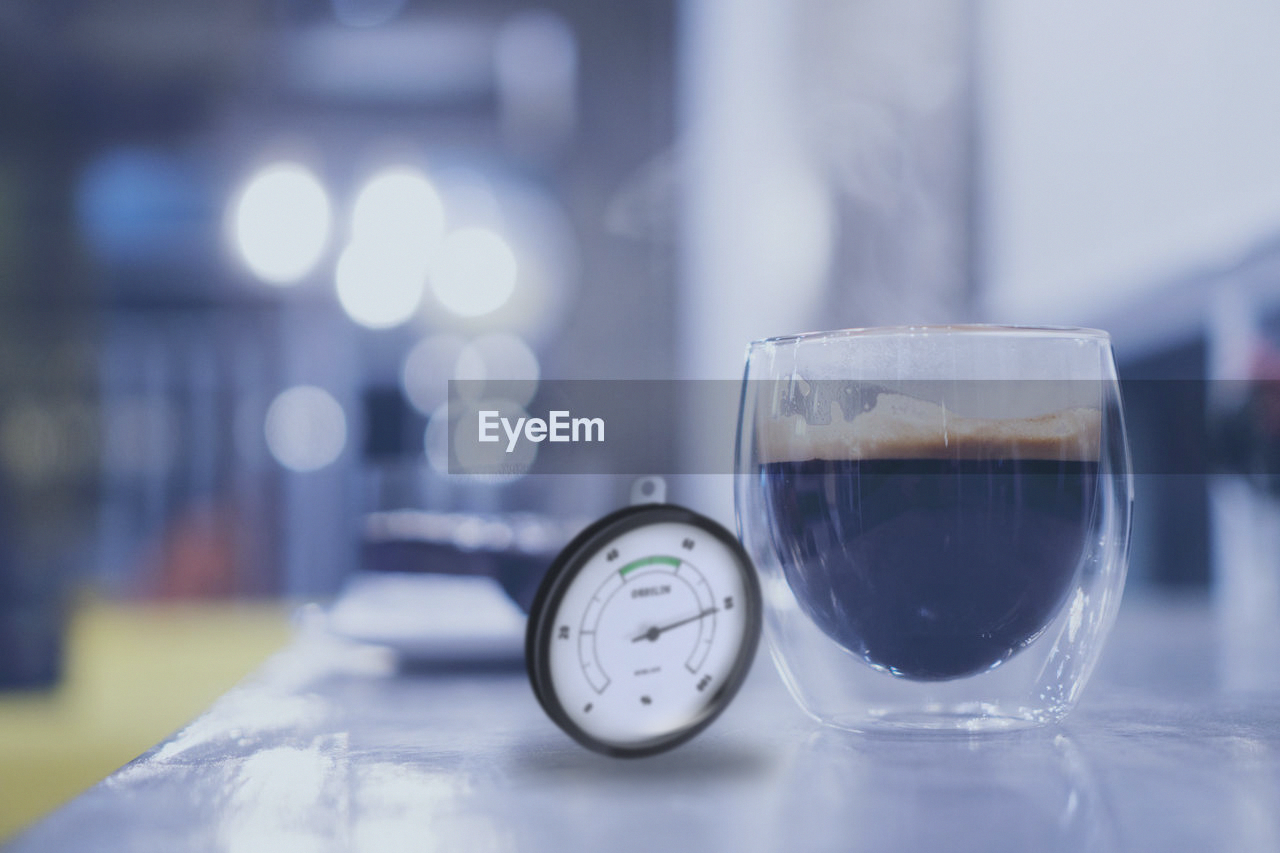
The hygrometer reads 80 %
